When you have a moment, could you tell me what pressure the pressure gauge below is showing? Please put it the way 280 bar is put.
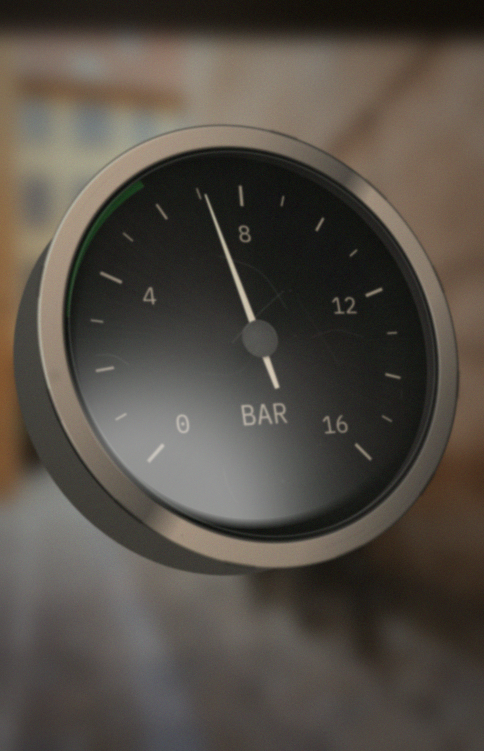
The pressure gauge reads 7 bar
